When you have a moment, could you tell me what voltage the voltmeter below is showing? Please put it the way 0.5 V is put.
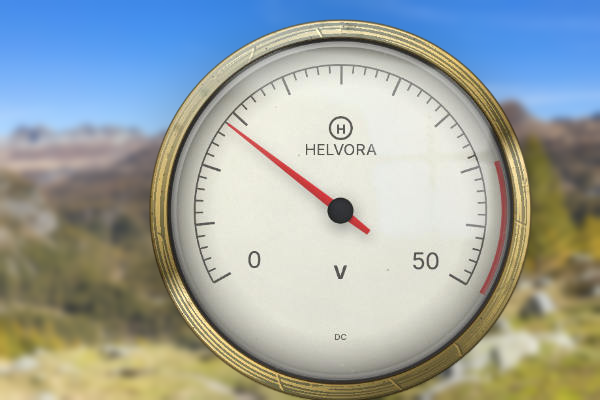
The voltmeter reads 14 V
